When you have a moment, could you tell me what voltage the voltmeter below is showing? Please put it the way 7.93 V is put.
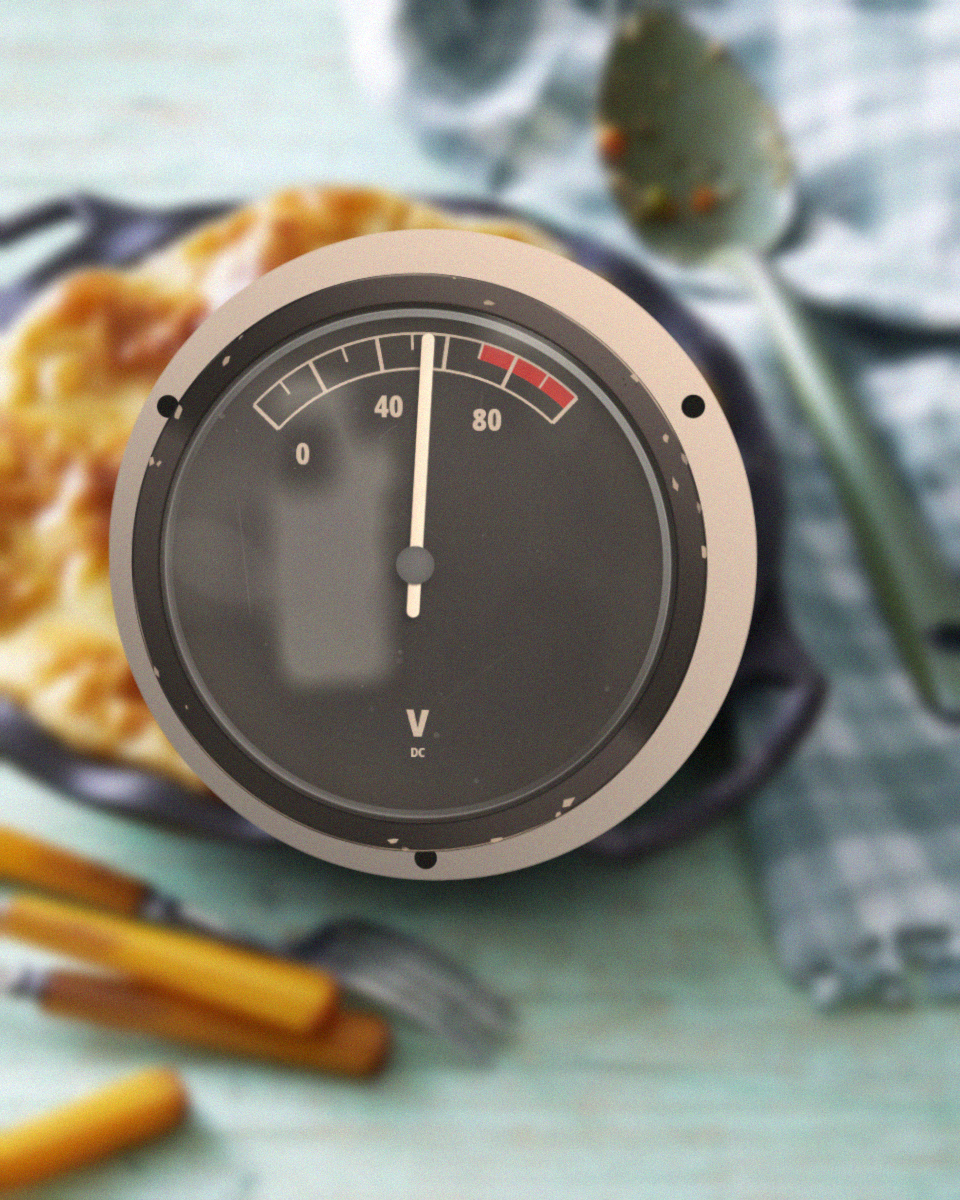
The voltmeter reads 55 V
